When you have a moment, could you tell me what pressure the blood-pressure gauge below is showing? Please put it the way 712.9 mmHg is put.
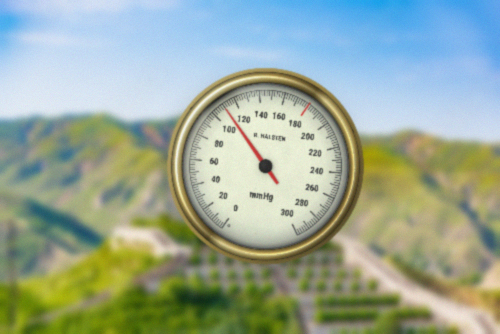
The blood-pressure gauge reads 110 mmHg
